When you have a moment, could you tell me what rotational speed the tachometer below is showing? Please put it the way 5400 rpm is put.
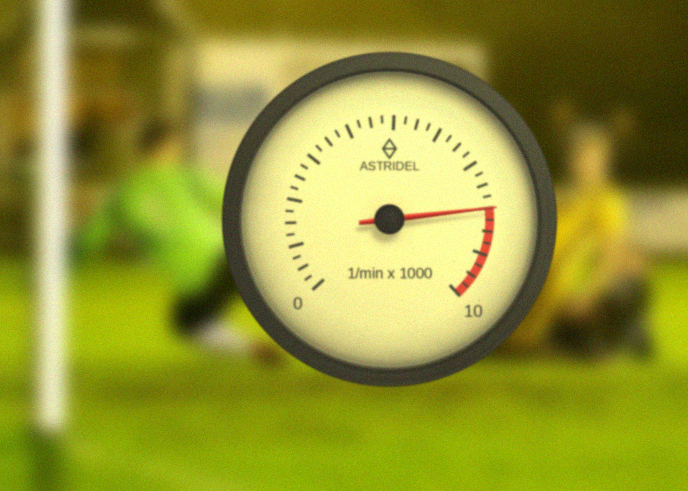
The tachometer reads 8000 rpm
